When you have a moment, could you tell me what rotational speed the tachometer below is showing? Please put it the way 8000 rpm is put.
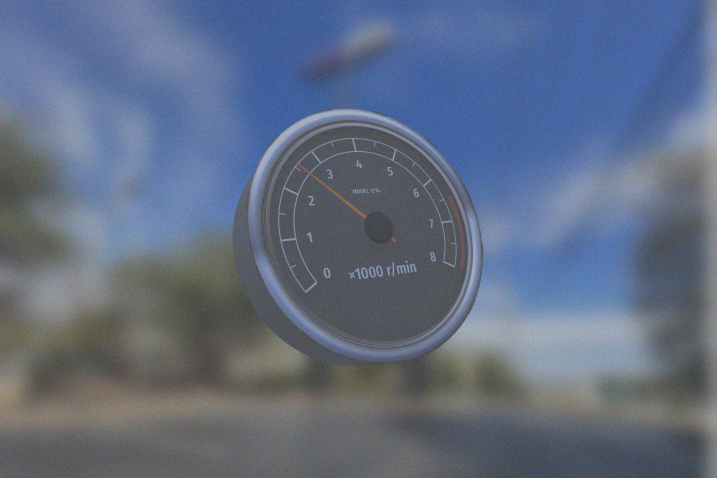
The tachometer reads 2500 rpm
